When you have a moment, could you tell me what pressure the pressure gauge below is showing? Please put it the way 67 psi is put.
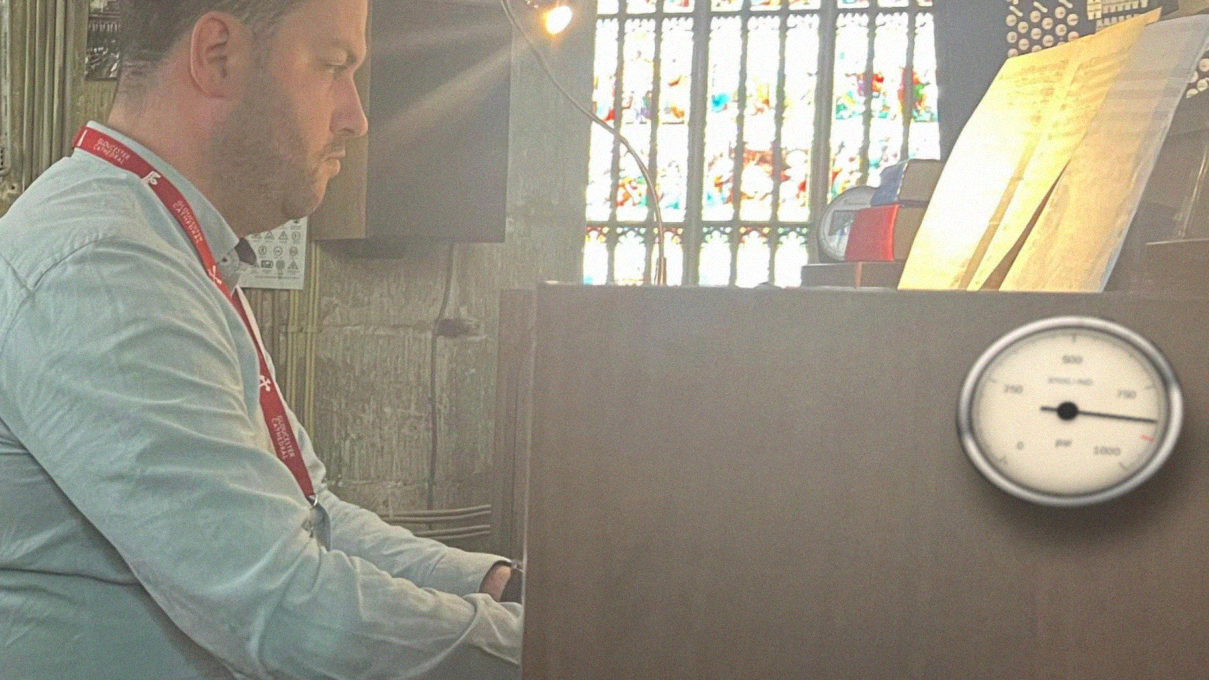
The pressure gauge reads 850 psi
